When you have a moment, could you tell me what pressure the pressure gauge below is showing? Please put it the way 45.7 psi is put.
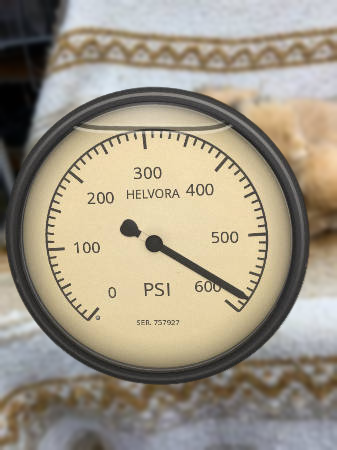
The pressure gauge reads 580 psi
